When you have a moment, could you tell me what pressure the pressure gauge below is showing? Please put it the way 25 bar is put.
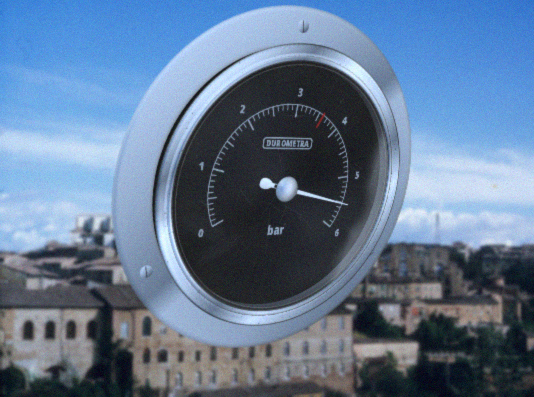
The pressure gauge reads 5.5 bar
